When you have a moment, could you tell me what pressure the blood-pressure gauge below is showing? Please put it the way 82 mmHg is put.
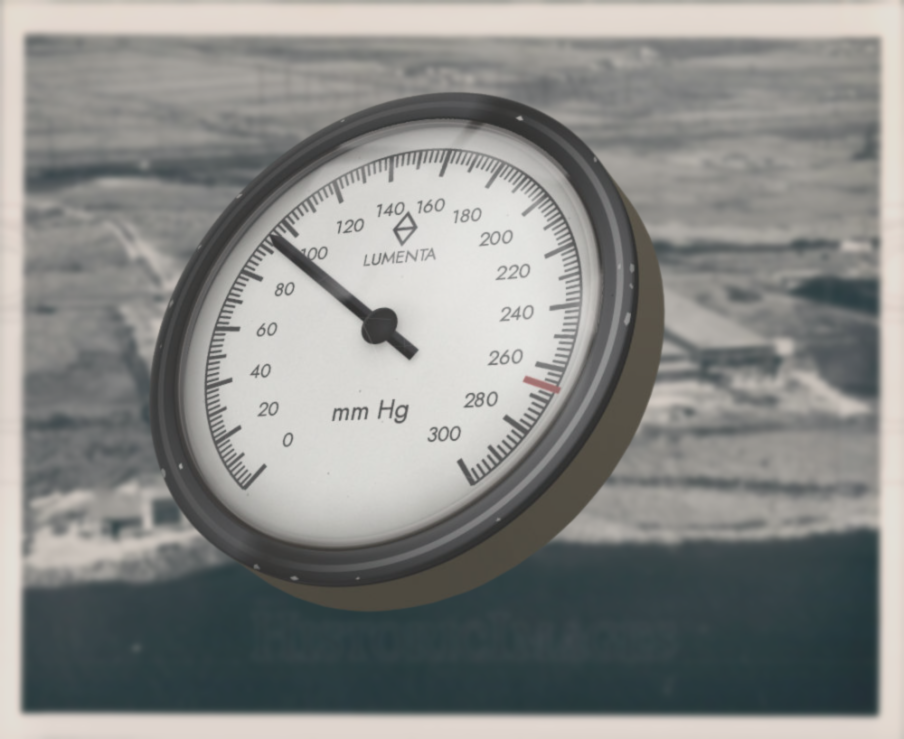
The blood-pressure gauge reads 94 mmHg
